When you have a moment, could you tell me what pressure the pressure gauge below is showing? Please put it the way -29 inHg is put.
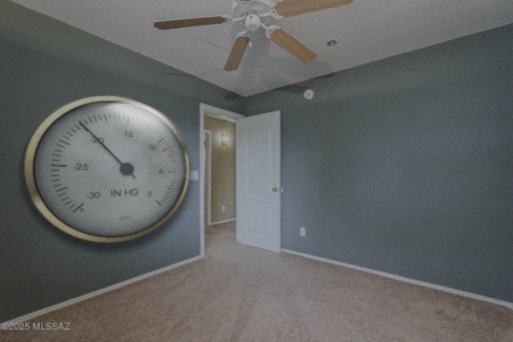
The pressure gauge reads -20 inHg
